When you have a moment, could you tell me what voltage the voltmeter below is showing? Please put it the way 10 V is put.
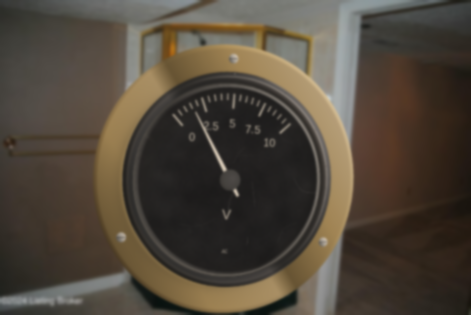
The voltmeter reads 1.5 V
